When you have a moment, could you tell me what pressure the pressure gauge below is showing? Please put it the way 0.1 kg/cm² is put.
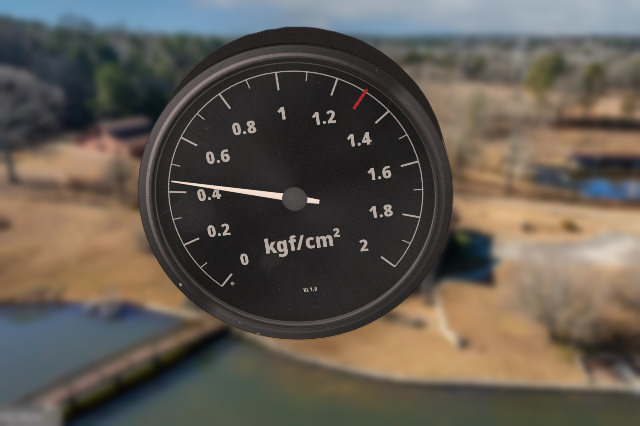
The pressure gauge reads 0.45 kg/cm²
